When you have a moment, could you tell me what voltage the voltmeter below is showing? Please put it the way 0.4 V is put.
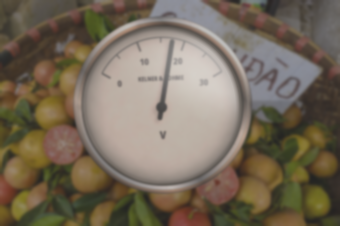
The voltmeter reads 17.5 V
